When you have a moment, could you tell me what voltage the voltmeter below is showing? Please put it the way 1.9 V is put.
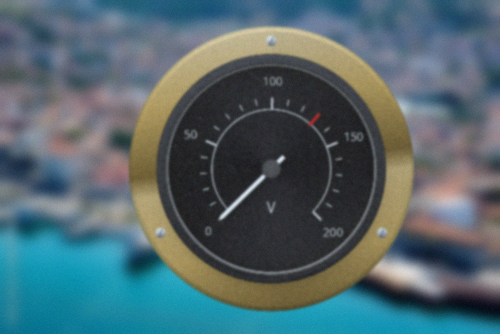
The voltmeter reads 0 V
